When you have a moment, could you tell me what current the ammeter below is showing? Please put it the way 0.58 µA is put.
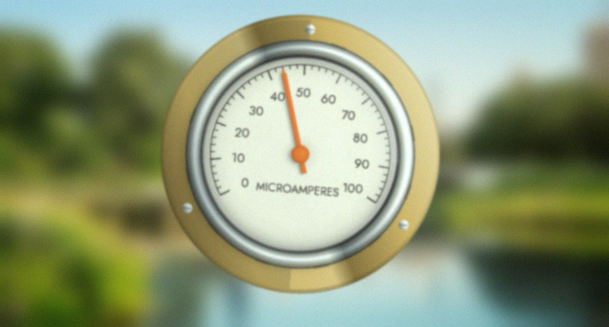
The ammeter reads 44 µA
